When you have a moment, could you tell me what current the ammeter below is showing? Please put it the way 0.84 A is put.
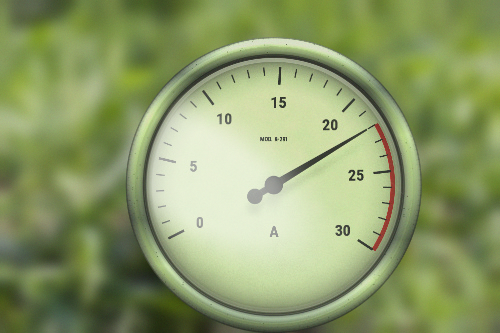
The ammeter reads 22 A
